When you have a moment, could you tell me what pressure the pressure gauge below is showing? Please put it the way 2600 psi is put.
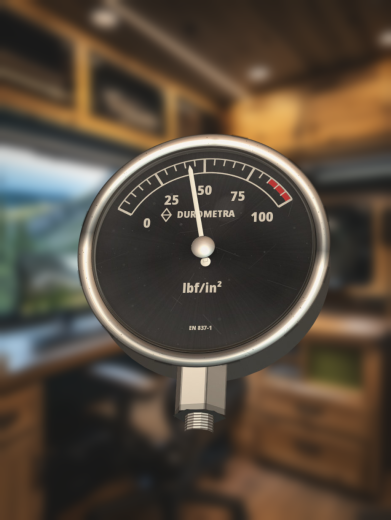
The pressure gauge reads 42.5 psi
